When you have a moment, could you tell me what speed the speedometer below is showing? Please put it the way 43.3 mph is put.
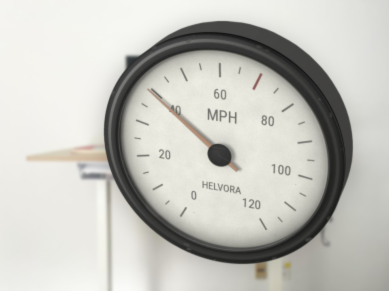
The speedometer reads 40 mph
